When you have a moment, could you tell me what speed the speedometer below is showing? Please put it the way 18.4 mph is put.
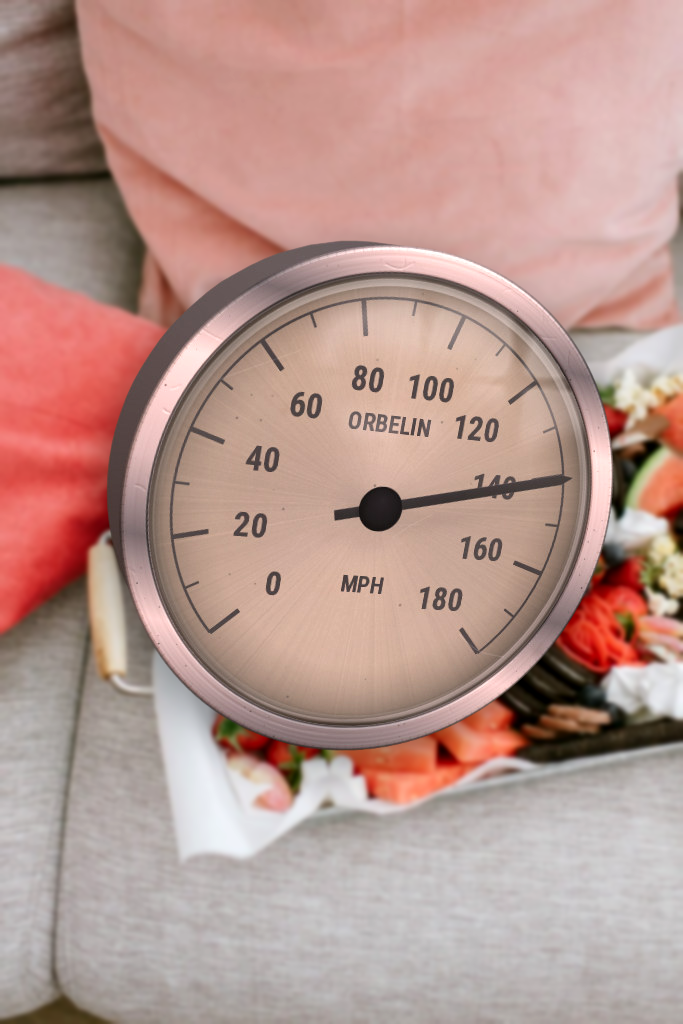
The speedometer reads 140 mph
